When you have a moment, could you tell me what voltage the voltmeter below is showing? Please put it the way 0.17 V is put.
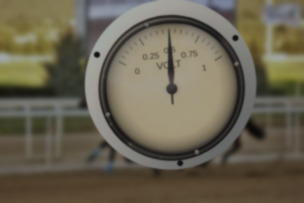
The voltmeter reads 0.5 V
